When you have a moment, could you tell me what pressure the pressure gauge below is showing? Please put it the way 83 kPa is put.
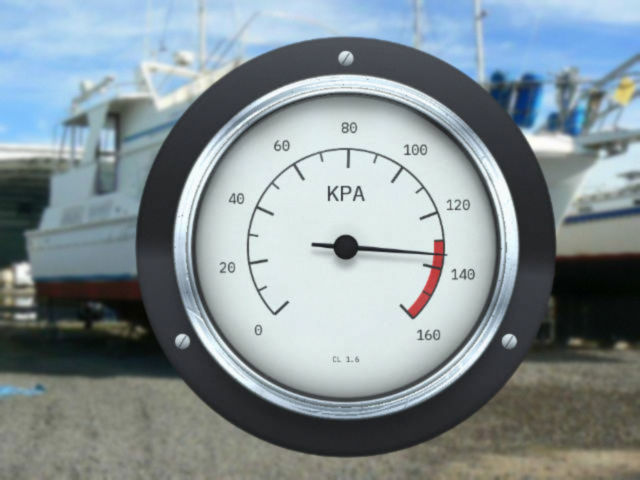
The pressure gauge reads 135 kPa
